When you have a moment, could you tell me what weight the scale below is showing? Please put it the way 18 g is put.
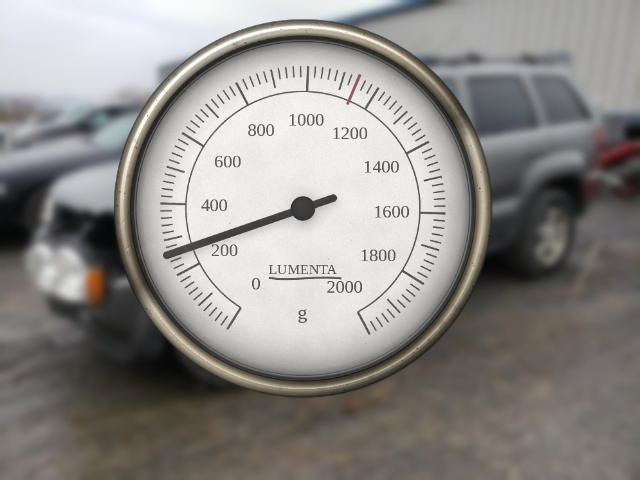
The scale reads 260 g
